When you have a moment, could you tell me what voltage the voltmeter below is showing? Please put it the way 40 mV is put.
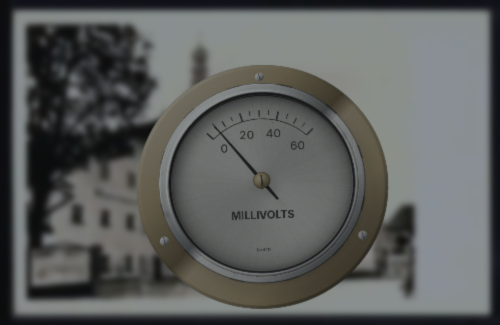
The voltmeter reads 5 mV
